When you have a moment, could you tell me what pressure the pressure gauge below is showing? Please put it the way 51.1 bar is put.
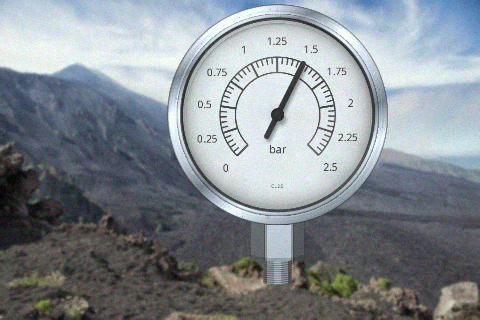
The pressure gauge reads 1.5 bar
